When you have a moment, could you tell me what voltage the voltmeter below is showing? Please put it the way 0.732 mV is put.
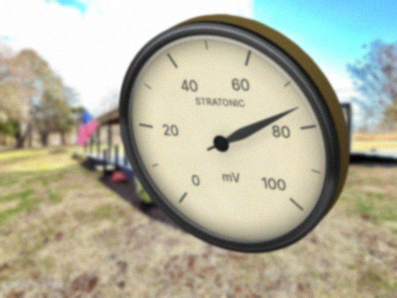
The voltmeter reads 75 mV
